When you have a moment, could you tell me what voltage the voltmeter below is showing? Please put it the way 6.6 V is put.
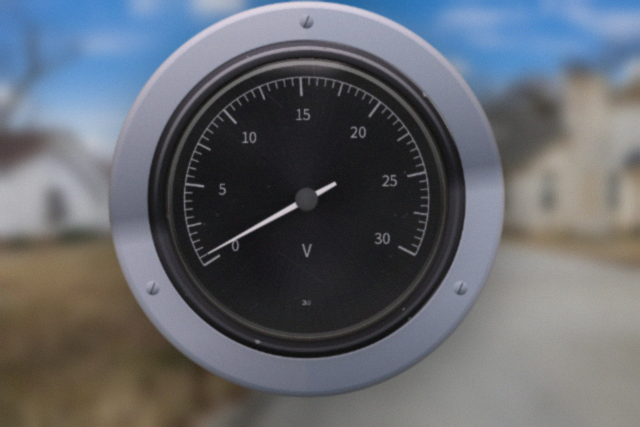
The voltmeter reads 0.5 V
